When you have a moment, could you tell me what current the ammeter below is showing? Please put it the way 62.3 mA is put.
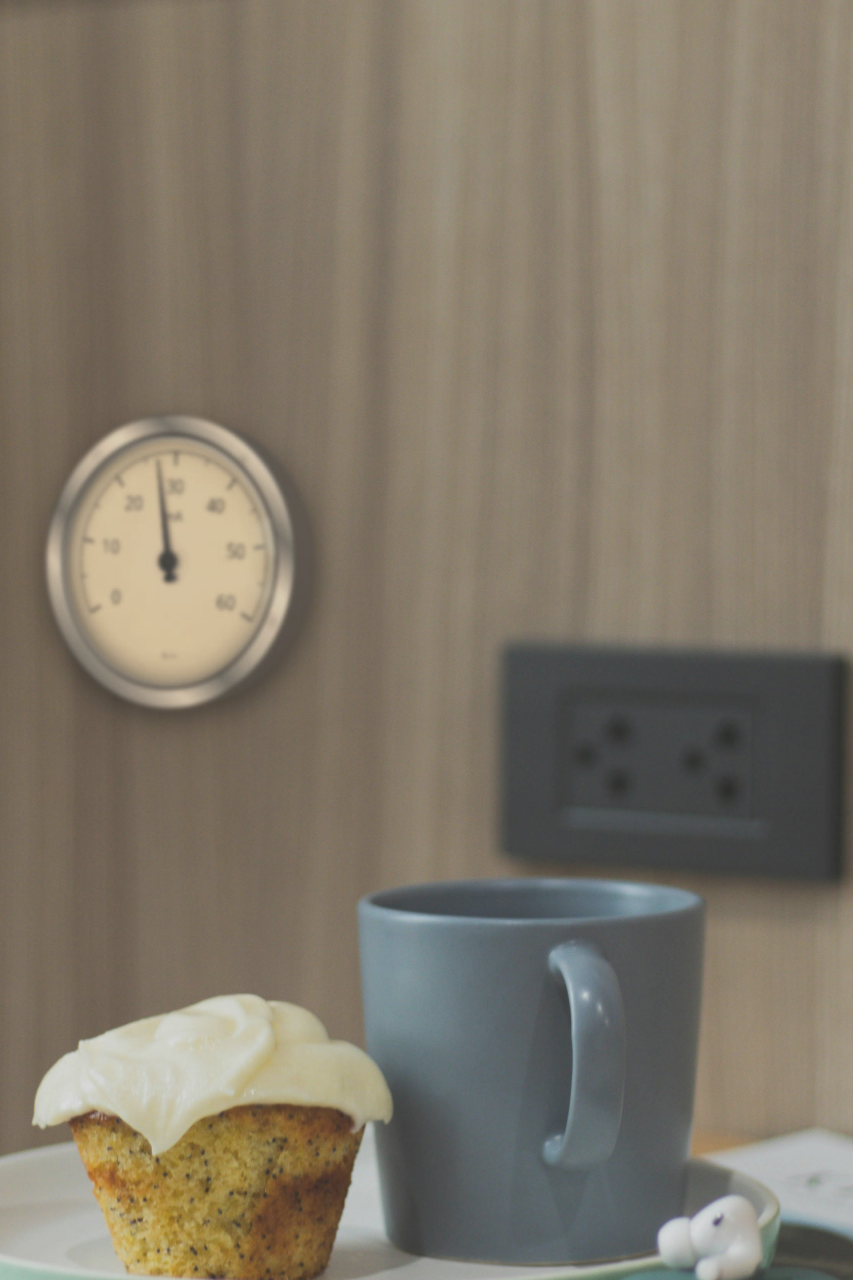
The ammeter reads 27.5 mA
